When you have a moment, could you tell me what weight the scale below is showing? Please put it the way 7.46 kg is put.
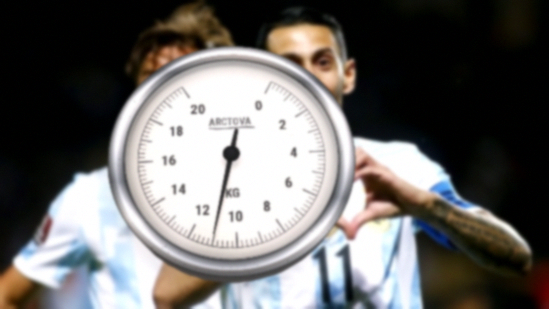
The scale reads 11 kg
